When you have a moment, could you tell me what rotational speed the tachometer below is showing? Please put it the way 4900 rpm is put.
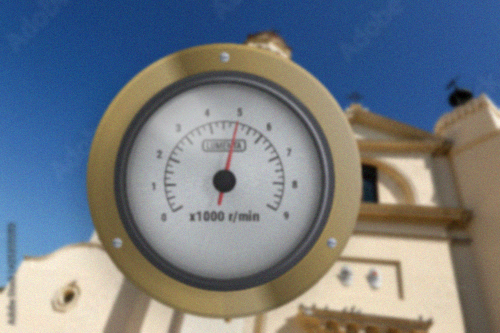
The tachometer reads 5000 rpm
